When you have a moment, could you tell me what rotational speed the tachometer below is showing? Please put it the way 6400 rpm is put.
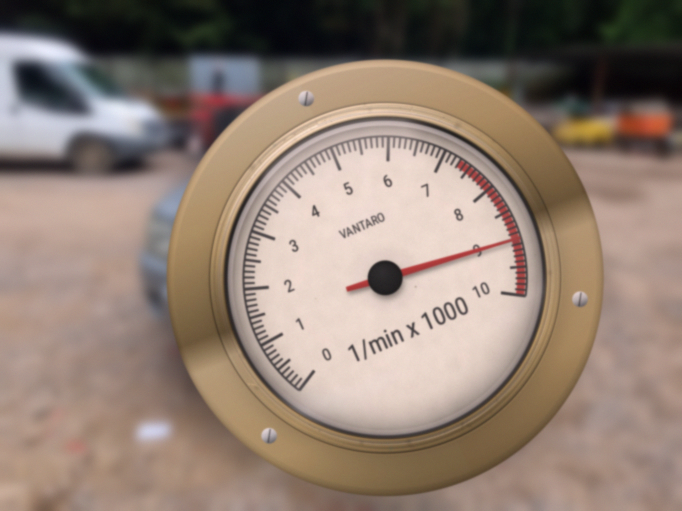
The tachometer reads 9000 rpm
